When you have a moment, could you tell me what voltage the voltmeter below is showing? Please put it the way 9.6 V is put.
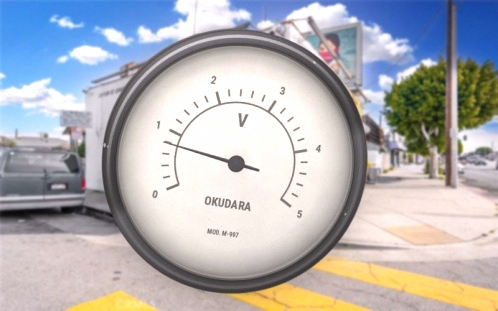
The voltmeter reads 0.8 V
